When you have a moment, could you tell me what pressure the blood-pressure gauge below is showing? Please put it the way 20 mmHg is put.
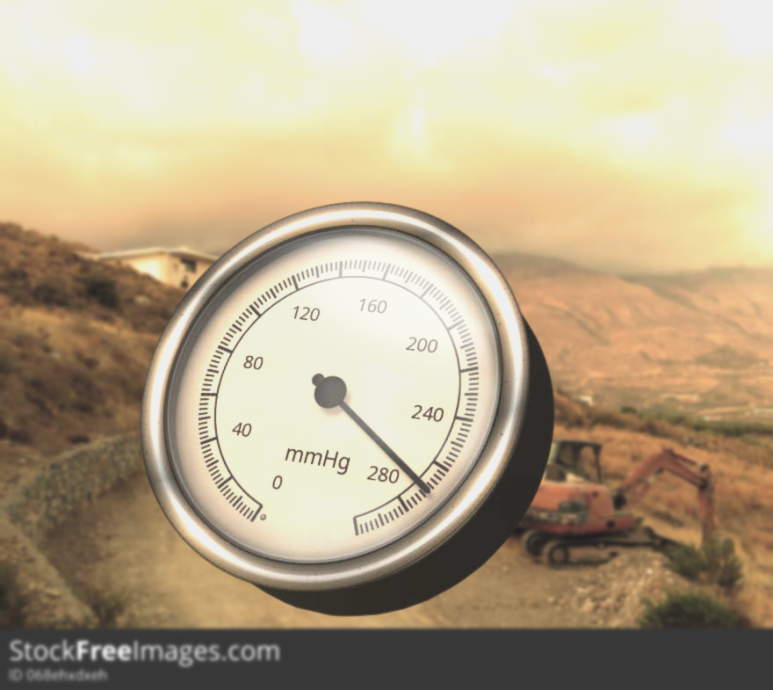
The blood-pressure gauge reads 270 mmHg
